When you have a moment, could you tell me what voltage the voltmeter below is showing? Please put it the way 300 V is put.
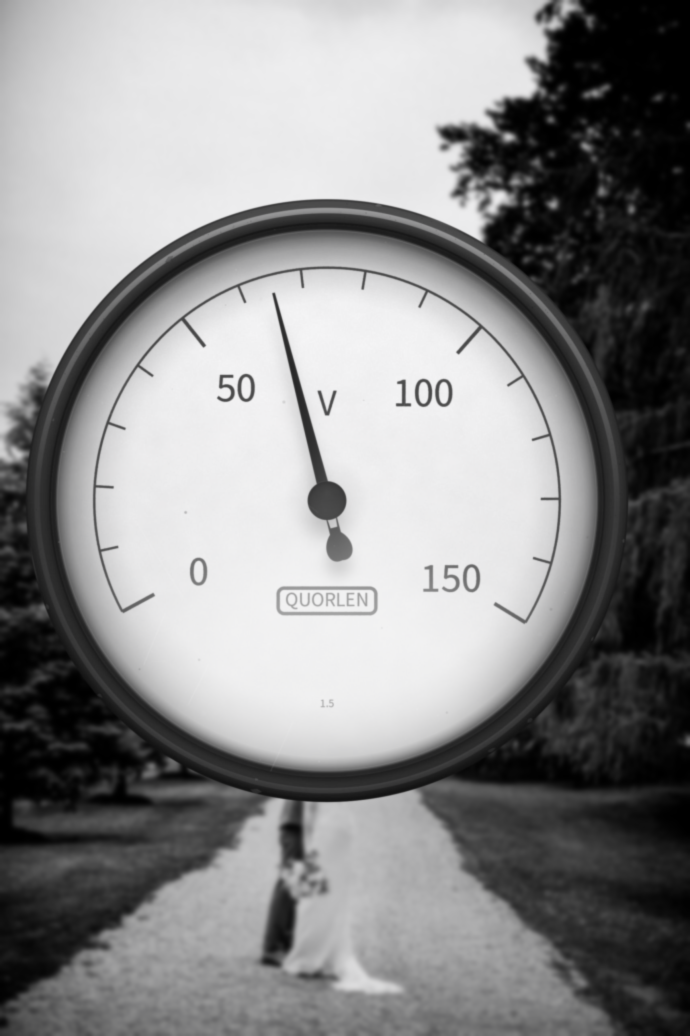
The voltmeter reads 65 V
